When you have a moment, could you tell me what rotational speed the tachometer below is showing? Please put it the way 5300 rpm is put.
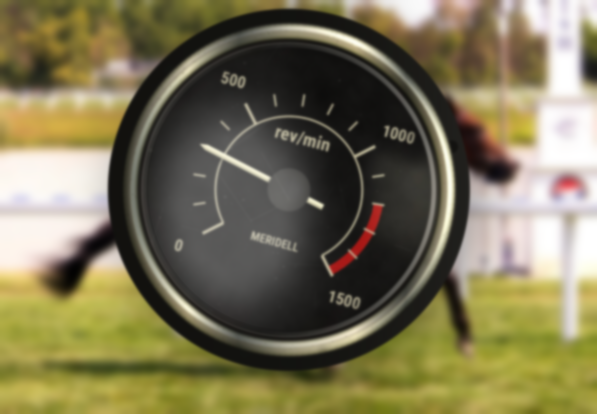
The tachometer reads 300 rpm
